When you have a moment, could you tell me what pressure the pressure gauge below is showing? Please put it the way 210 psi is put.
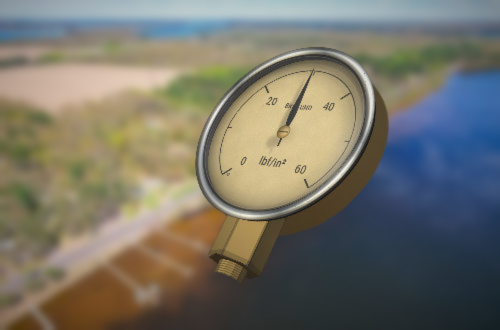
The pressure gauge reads 30 psi
